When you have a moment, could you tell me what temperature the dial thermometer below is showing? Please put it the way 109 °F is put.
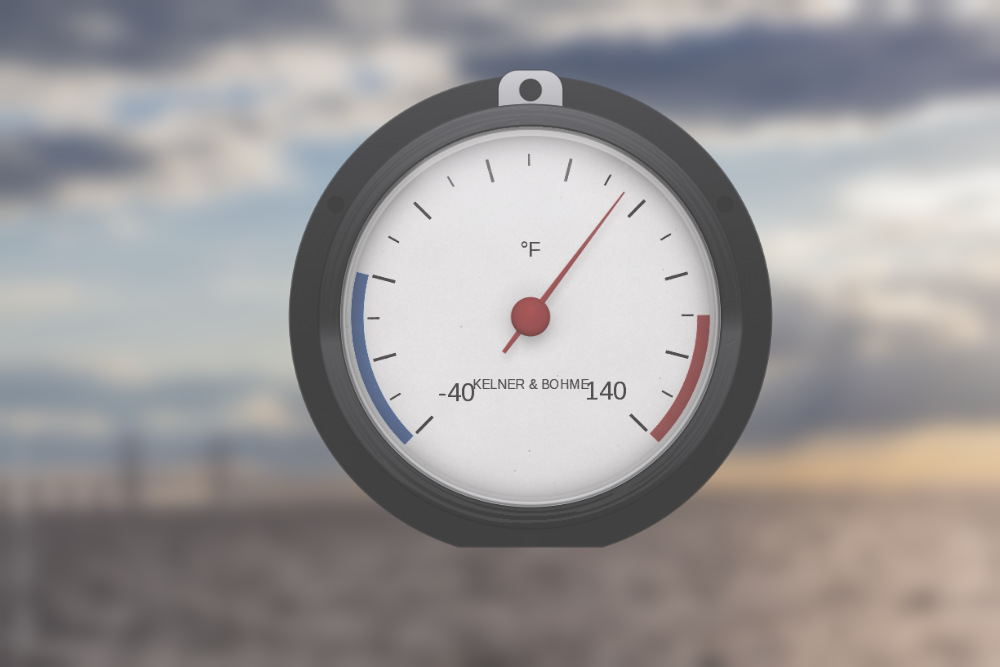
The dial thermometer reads 75 °F
